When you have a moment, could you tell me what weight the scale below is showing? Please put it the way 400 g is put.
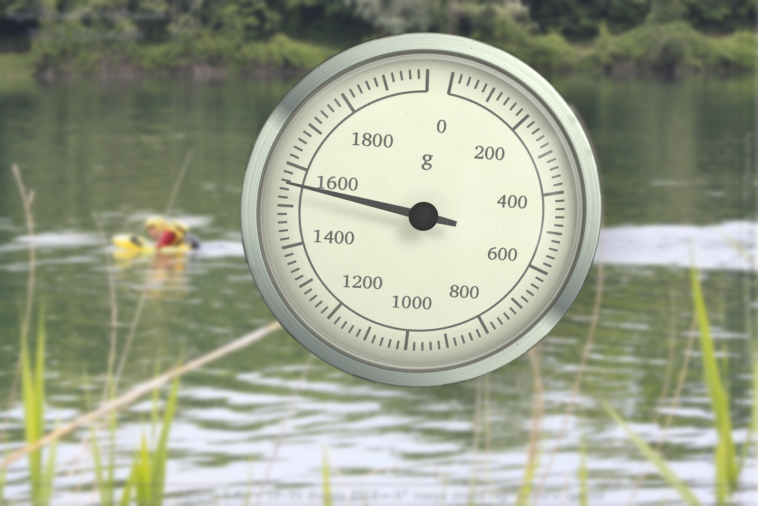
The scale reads 1560 g
